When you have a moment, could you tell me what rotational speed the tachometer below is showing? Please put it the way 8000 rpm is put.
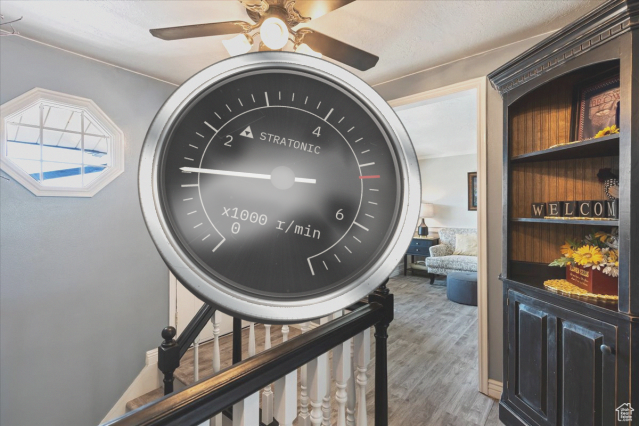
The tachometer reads 1200 rpm
